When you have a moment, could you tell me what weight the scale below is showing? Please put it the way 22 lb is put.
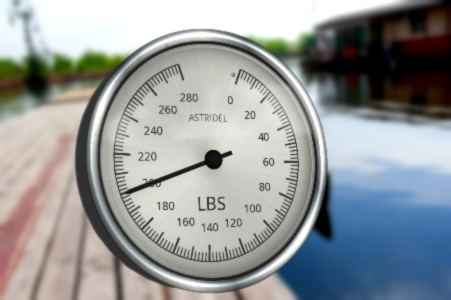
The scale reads 200 lb
